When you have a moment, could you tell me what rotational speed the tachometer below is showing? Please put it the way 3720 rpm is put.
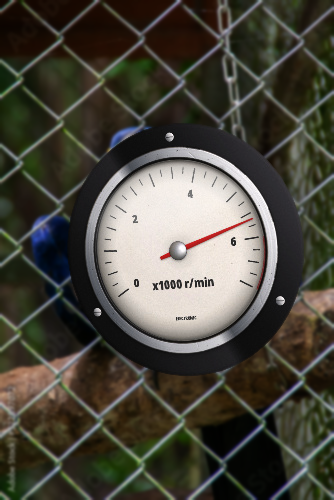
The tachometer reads 5625 rpm
